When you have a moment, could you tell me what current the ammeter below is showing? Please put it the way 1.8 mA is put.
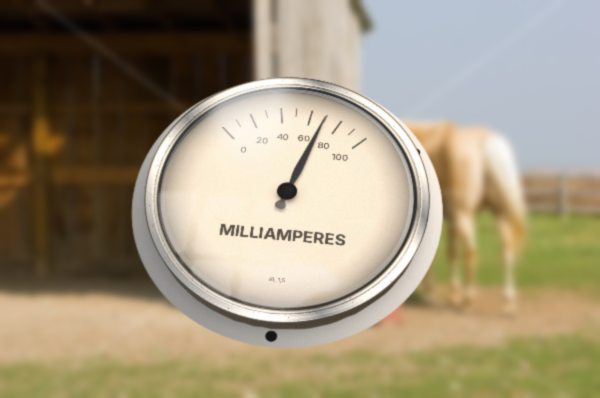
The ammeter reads 70 mA
